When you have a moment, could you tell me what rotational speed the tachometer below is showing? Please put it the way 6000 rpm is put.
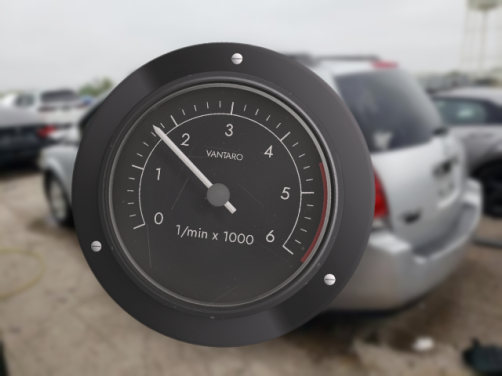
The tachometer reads 1700 rpm
